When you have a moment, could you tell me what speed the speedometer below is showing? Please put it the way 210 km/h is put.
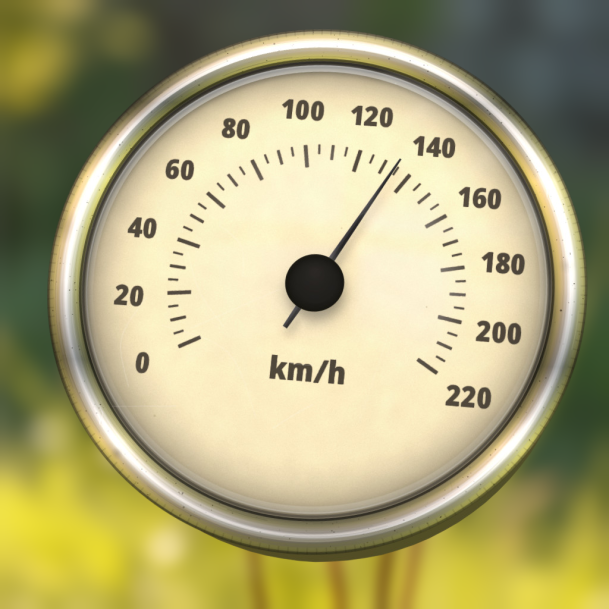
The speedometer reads 135 km/h
